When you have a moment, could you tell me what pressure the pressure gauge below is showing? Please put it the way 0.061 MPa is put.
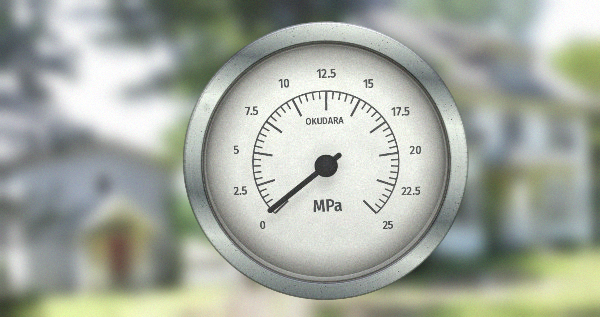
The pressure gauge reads 0.5 MPa
